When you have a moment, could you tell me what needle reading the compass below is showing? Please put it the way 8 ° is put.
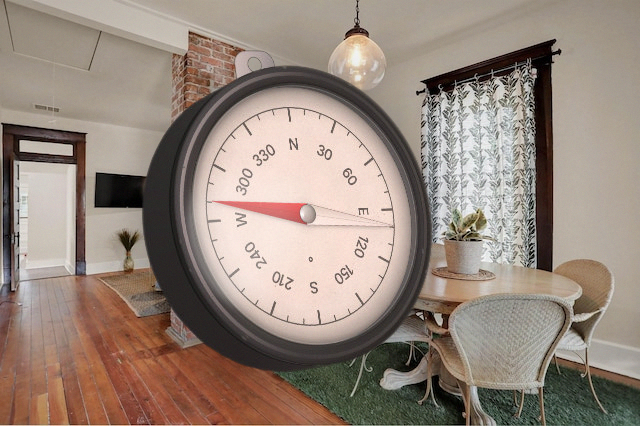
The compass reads 280 °
